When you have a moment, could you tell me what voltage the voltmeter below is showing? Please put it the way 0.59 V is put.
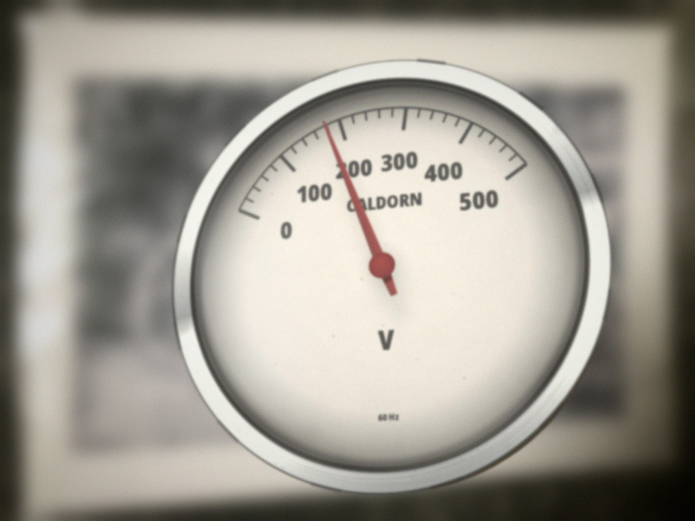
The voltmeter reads 180 V
